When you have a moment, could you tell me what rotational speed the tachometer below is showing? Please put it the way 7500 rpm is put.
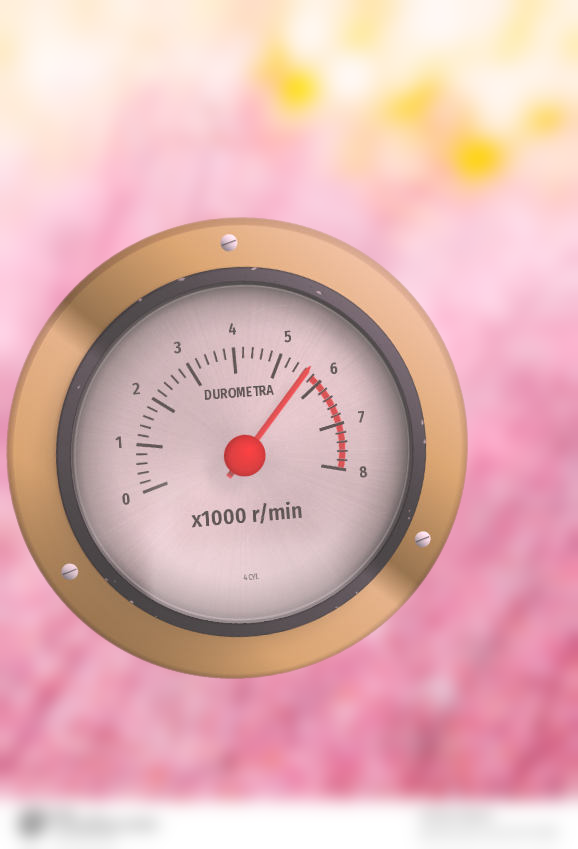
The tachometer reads 5600 rpm
